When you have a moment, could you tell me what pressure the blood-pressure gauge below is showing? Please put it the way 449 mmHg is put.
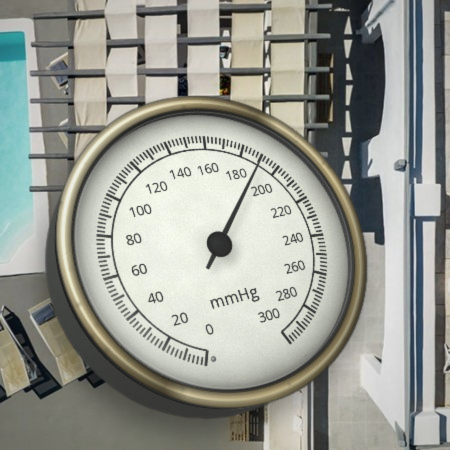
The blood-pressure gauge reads 190 mmHg
